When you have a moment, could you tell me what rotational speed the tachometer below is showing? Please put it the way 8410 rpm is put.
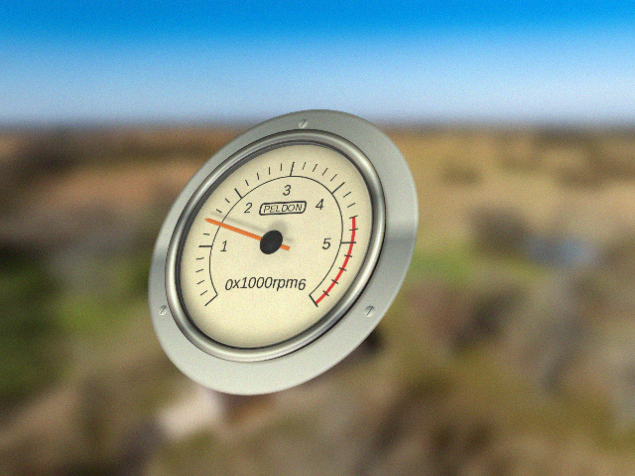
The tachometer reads 1400 rpm
